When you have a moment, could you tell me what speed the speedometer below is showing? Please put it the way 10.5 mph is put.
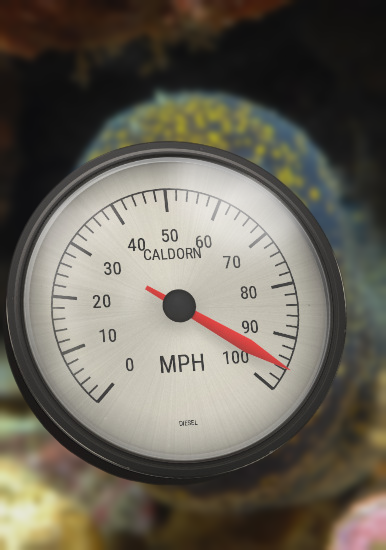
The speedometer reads 96 mph
